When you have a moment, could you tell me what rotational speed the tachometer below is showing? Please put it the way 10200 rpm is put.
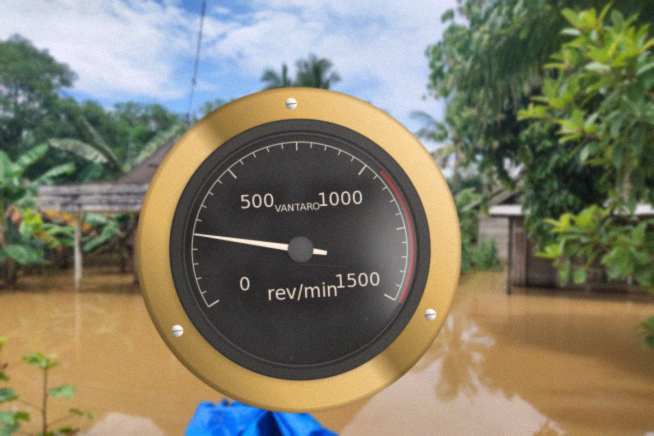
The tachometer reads 250 rpm
